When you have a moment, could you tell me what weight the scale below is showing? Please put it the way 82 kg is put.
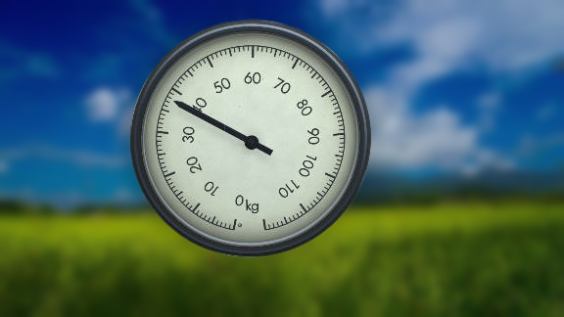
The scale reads 38 kg
